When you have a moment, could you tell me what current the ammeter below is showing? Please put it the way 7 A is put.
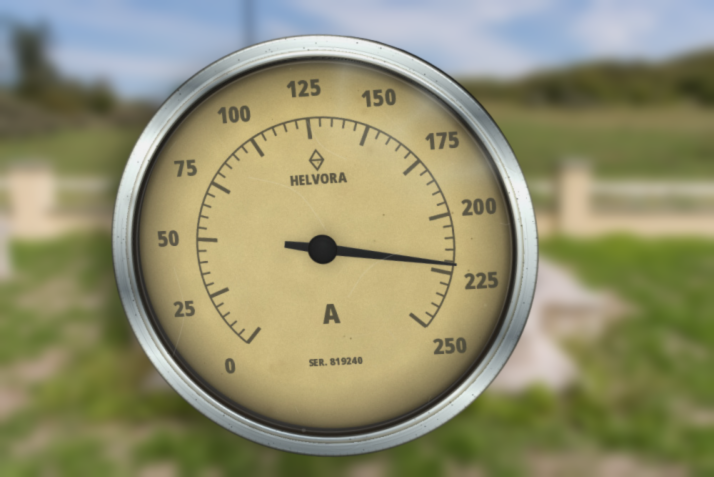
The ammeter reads 220 A
